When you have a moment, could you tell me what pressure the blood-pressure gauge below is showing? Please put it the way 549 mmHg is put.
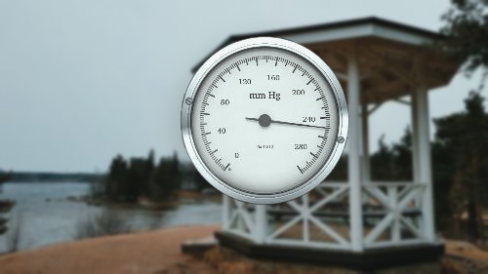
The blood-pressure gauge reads 250 mmHg
